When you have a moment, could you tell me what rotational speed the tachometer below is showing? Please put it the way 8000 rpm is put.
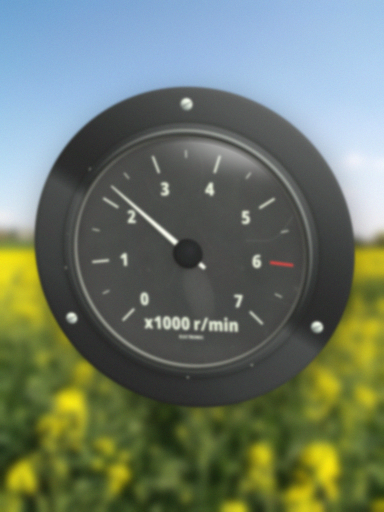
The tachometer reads 2250 rpm
